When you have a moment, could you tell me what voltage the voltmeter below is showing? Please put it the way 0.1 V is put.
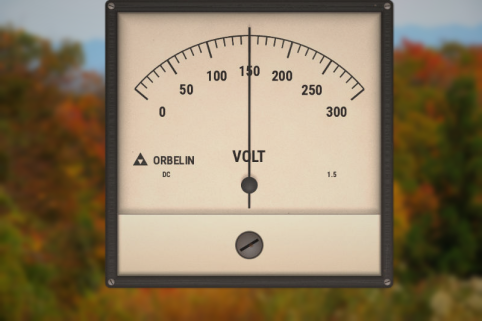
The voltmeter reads 150 V
